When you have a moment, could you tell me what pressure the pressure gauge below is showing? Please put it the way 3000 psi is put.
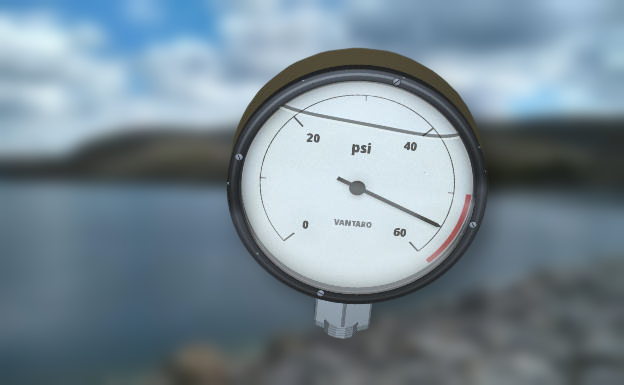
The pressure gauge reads 55 psi
